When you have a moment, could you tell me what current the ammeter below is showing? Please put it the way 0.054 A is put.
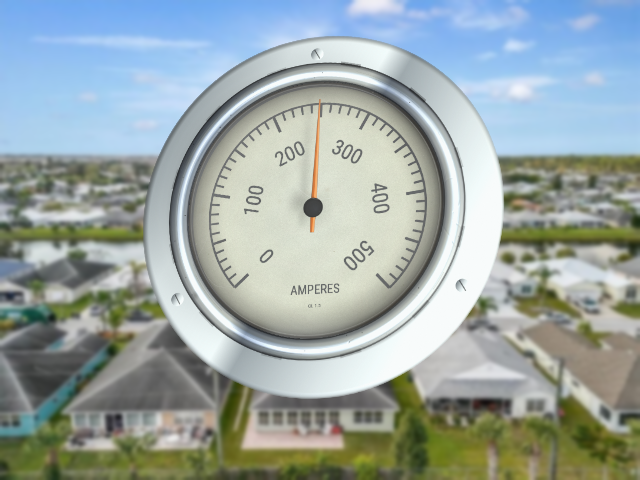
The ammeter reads 250 A
